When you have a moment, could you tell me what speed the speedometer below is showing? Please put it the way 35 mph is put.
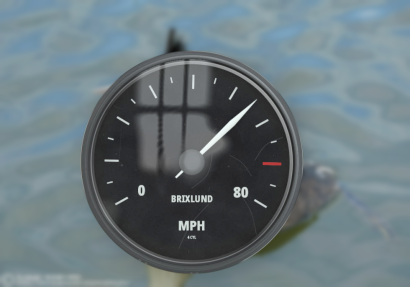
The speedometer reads 55 mph
